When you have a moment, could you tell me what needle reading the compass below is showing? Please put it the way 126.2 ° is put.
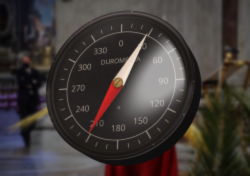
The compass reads 210 °
